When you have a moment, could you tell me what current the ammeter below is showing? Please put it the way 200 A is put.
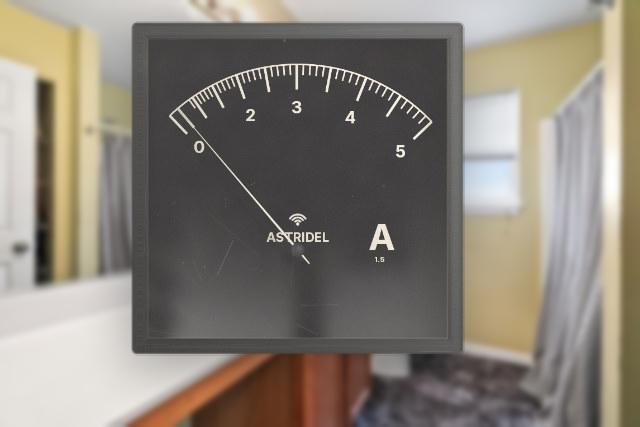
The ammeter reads 0.5 A
